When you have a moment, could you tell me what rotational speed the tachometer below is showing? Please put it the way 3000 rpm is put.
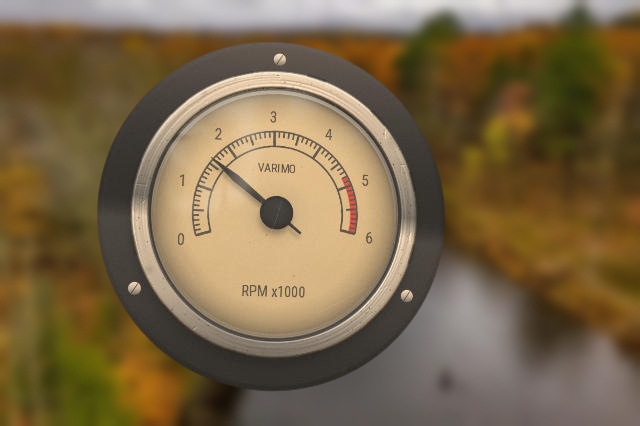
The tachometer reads 1600 rpm
